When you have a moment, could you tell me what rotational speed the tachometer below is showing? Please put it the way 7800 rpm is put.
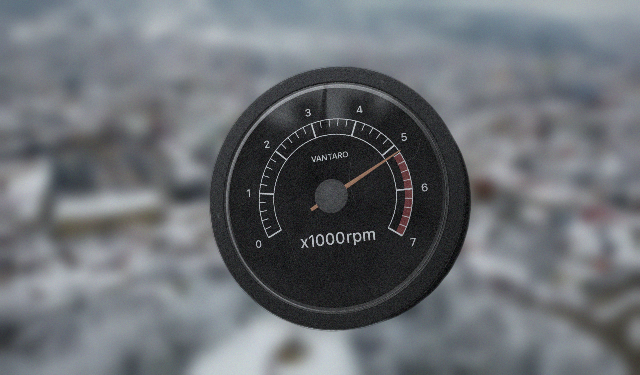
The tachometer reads 5200 rpm
